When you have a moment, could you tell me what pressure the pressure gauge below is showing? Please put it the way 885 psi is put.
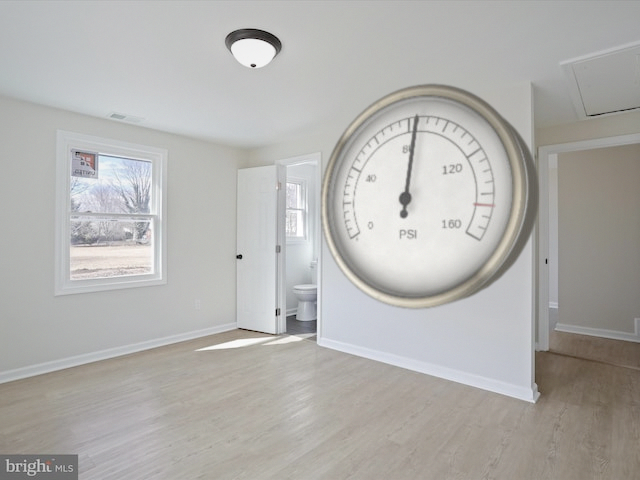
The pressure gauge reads 85 psi
